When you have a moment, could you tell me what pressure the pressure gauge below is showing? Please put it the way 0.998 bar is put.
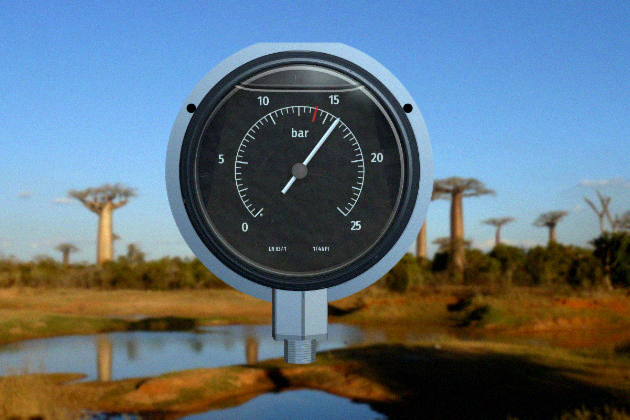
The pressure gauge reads 16 bar
